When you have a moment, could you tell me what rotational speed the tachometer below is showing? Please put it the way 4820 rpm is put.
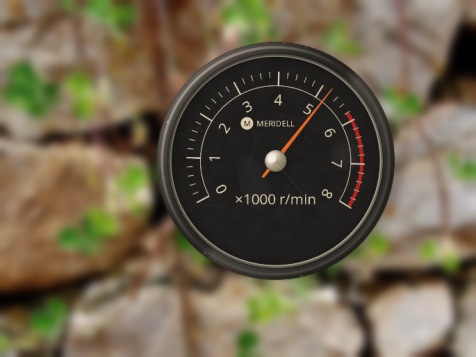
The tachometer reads 5200 rpm
